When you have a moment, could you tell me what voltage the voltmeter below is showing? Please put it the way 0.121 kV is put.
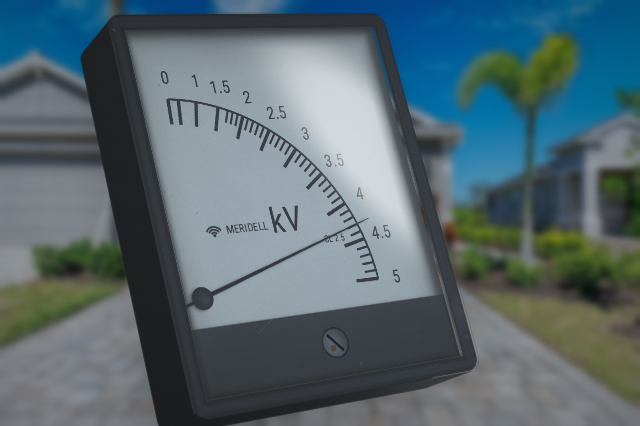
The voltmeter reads 4.3 kV
